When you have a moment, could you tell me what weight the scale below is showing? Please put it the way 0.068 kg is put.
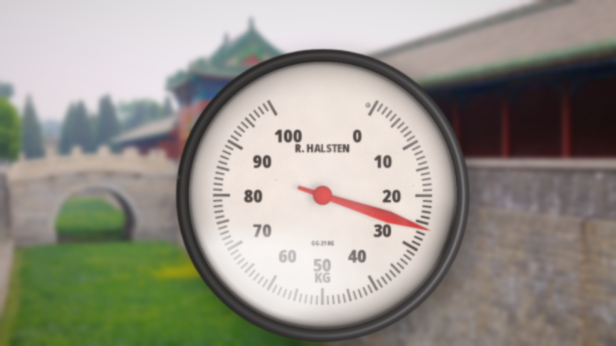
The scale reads 26 kg
